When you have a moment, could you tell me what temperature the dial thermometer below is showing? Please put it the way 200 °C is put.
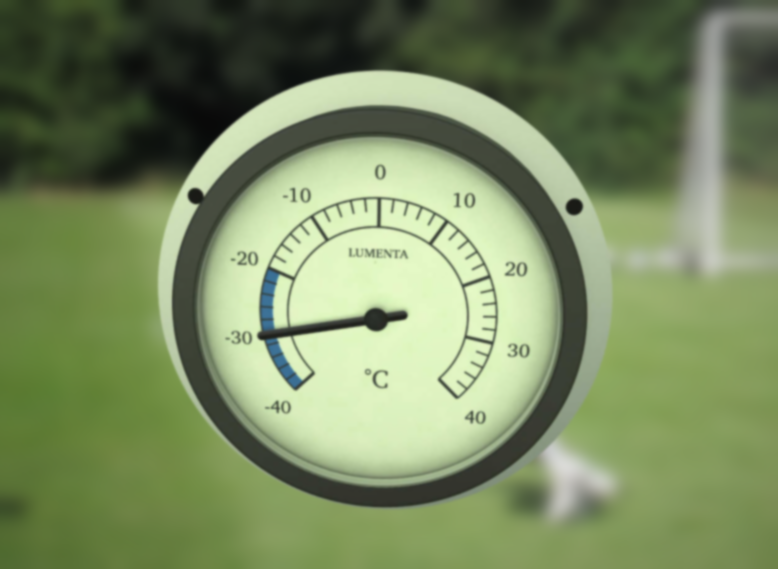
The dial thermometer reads -30 °C
